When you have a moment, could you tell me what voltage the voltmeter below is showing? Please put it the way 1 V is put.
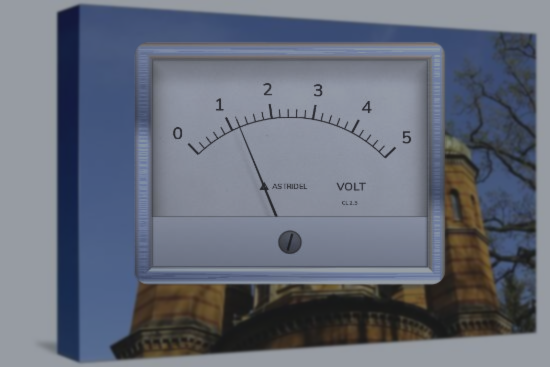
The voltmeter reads 1.2 V
